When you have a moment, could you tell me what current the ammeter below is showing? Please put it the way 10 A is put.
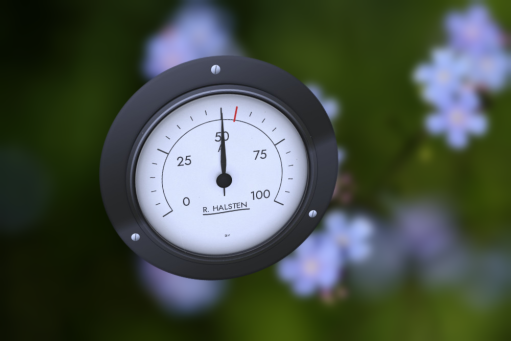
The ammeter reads 50 A
